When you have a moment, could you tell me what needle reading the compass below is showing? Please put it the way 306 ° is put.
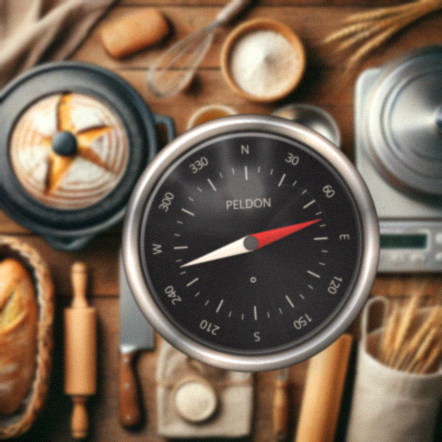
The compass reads 75 °
